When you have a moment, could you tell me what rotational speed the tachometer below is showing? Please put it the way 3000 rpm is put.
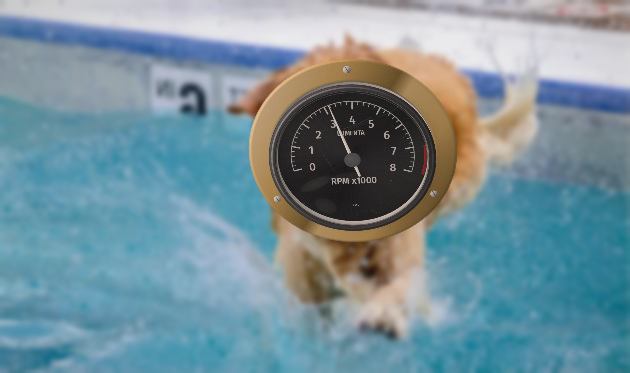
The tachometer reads 3200 rpm
